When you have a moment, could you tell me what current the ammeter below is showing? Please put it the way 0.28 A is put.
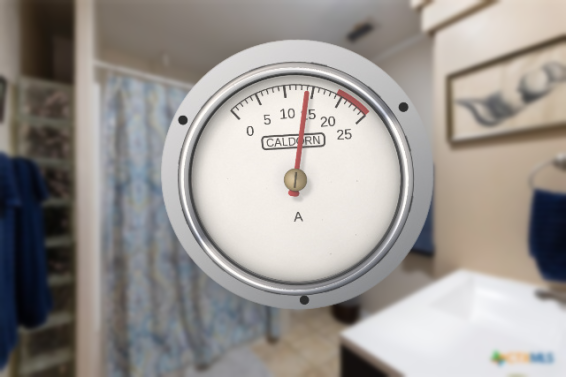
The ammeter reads 14 A
